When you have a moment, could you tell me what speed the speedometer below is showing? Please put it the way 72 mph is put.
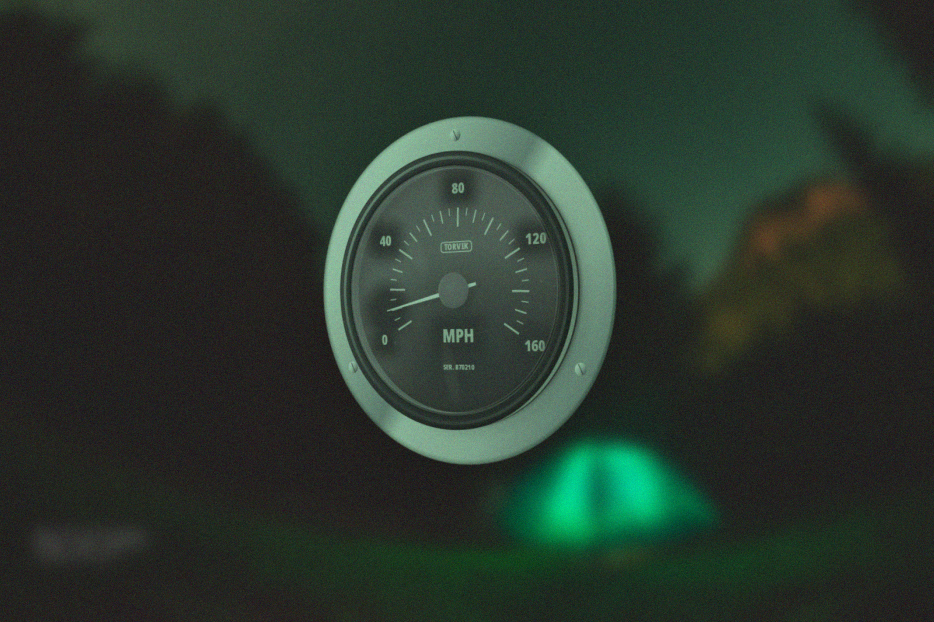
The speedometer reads 10 mph
